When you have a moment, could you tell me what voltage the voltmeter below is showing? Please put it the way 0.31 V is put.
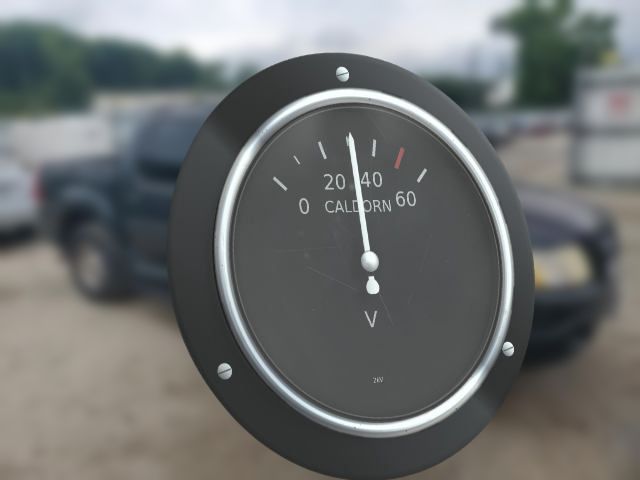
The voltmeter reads 30 V
